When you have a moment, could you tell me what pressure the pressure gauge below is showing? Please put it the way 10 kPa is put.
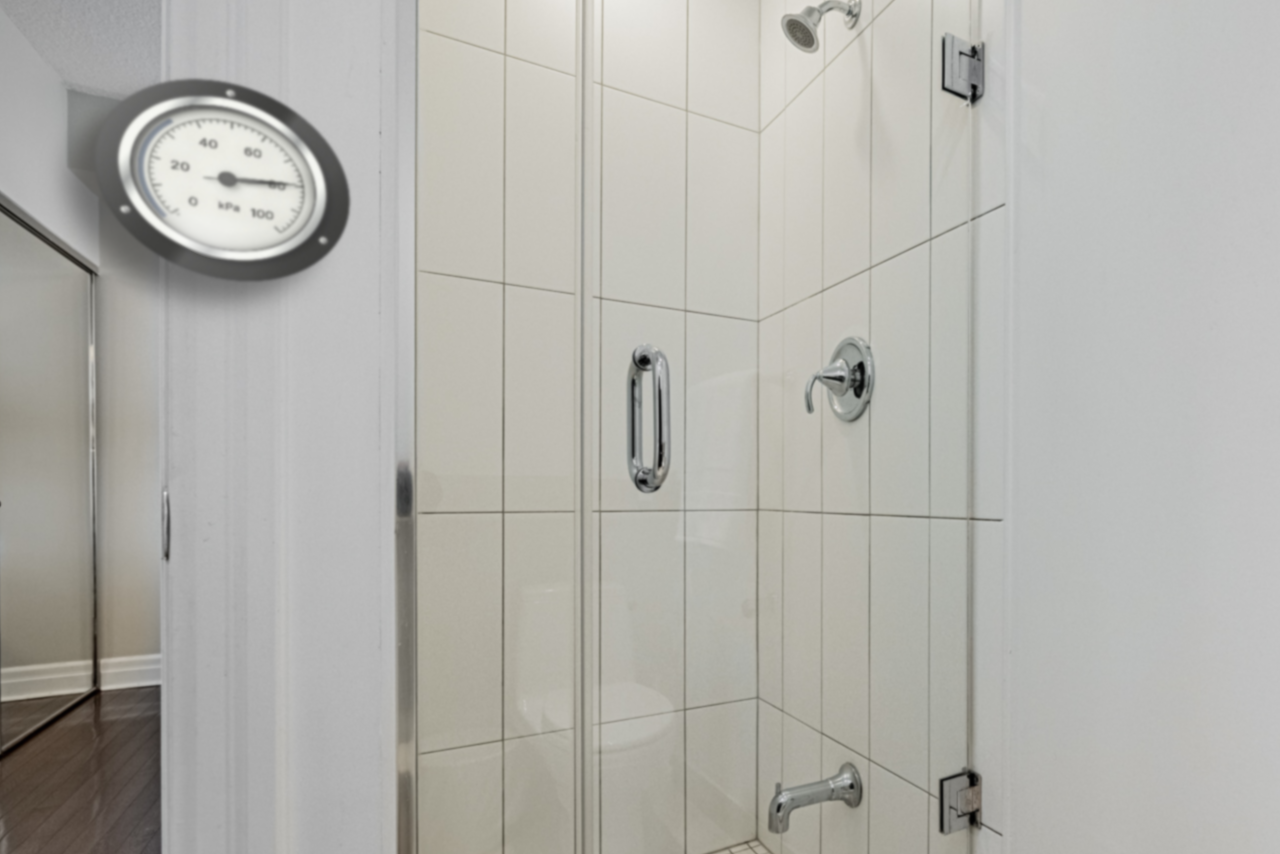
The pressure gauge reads 80 kPa
